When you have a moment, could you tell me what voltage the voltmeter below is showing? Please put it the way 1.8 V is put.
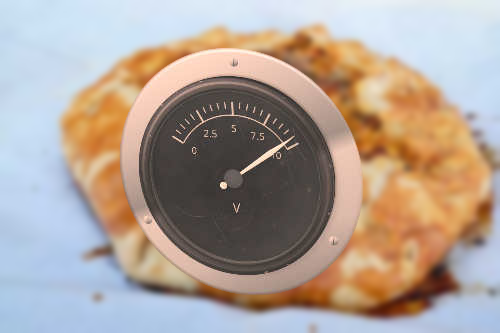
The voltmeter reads 9.5 V
